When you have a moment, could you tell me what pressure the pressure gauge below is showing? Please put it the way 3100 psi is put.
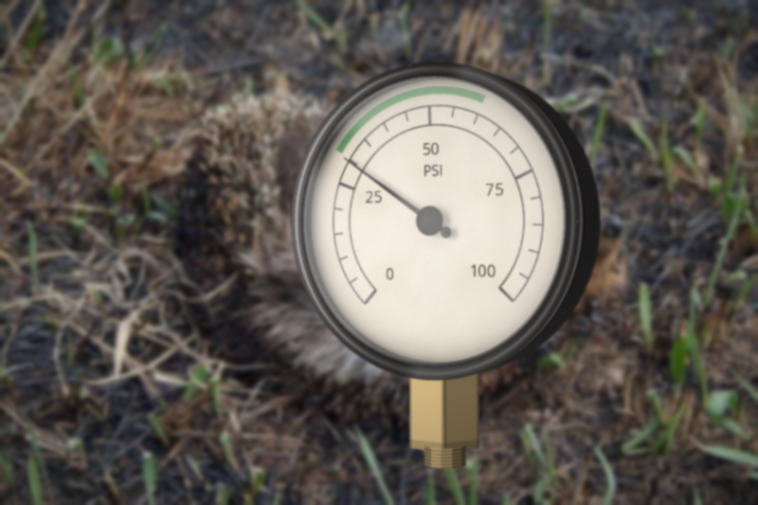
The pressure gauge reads 30 psi
